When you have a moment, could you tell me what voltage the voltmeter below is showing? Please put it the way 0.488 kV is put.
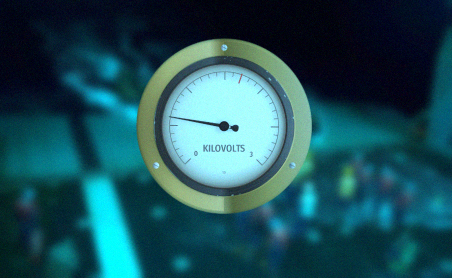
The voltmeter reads 0.6 kV
